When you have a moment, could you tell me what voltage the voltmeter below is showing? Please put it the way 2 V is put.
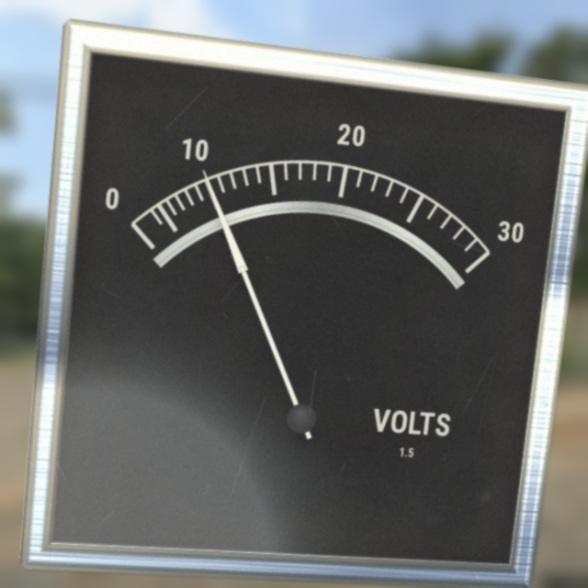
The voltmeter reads 10 V
